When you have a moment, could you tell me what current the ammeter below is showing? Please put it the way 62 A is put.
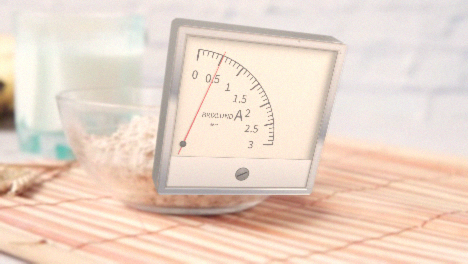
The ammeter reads 0.5 A
